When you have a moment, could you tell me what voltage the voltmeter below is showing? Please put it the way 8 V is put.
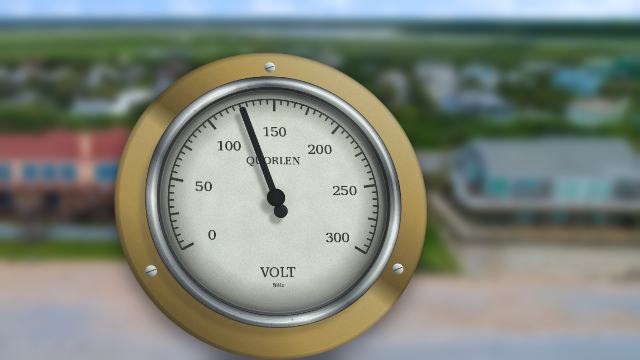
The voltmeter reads 125 V
